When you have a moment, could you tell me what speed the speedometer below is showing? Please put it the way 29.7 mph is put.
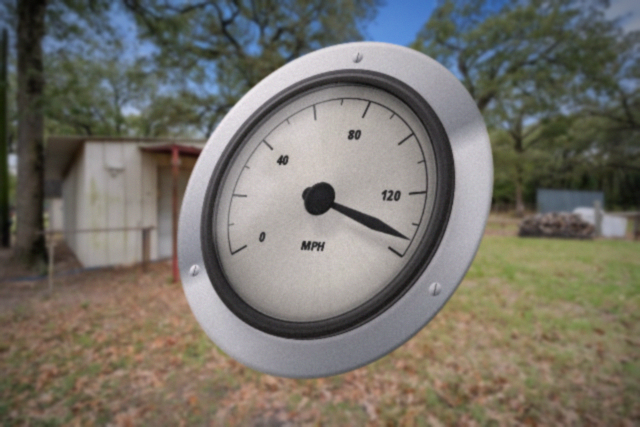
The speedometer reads 135 mph
